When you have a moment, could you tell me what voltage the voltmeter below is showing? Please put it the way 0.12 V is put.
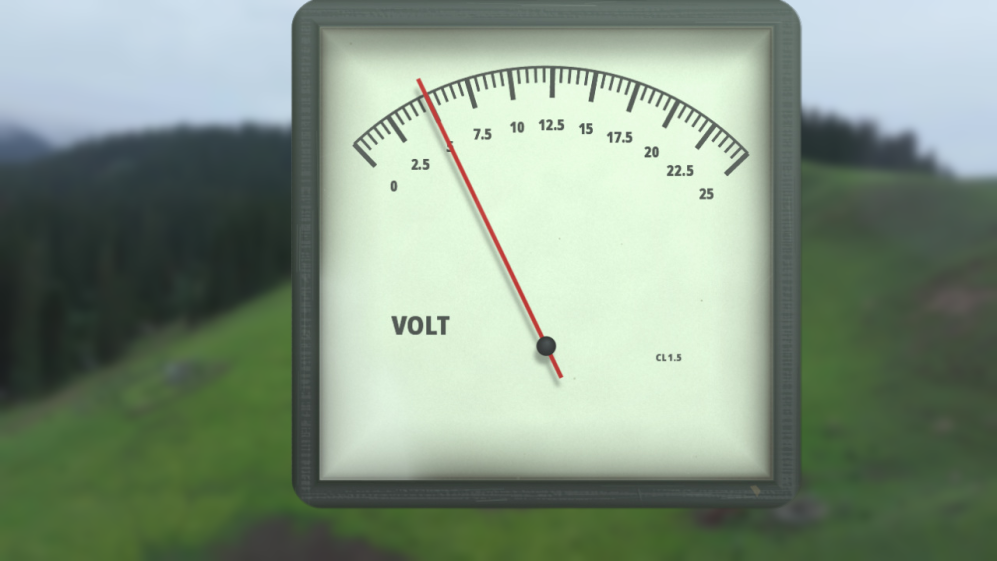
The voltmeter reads 5 V
